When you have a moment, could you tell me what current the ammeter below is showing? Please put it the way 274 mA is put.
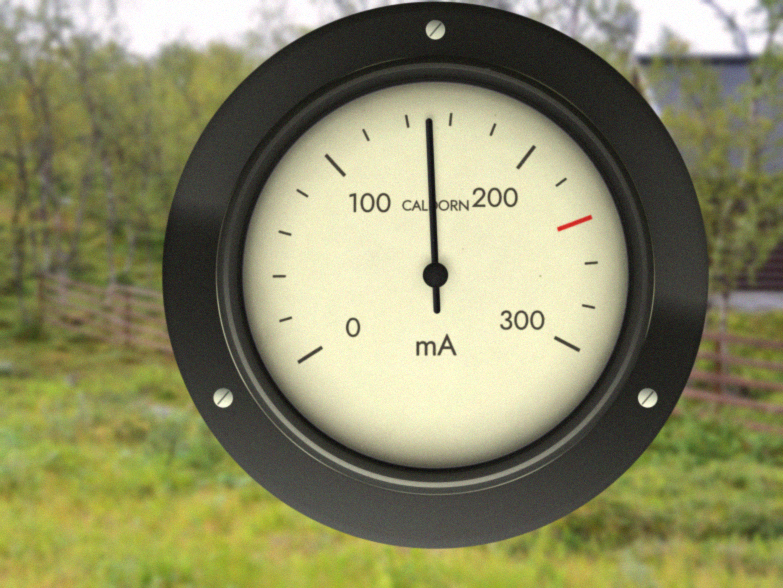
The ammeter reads 150 mA
